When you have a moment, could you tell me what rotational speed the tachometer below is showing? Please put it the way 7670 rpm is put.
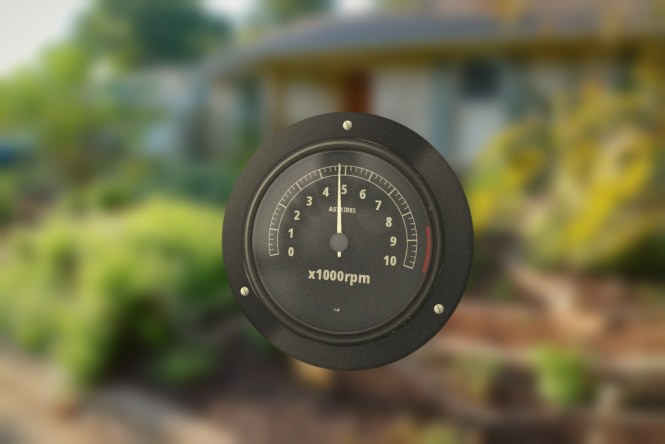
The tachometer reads 4800 rpm
